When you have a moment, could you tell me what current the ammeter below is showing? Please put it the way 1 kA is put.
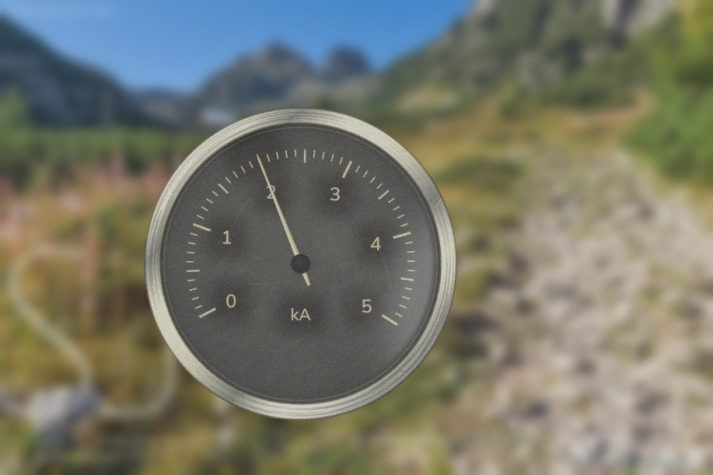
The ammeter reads 2 kA
